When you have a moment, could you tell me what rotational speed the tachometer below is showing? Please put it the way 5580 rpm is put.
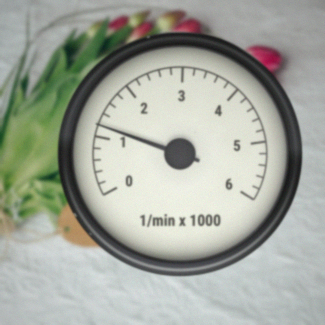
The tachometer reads 1200 rpm
